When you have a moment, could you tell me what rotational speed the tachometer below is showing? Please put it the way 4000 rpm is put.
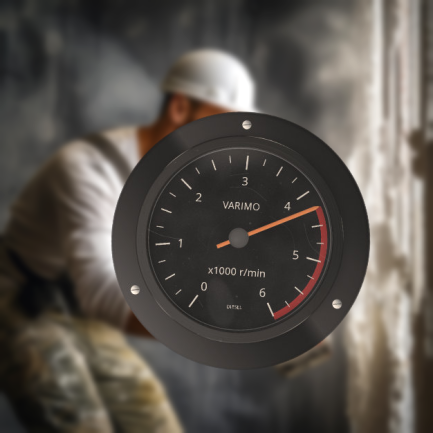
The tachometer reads 4250 rpm
